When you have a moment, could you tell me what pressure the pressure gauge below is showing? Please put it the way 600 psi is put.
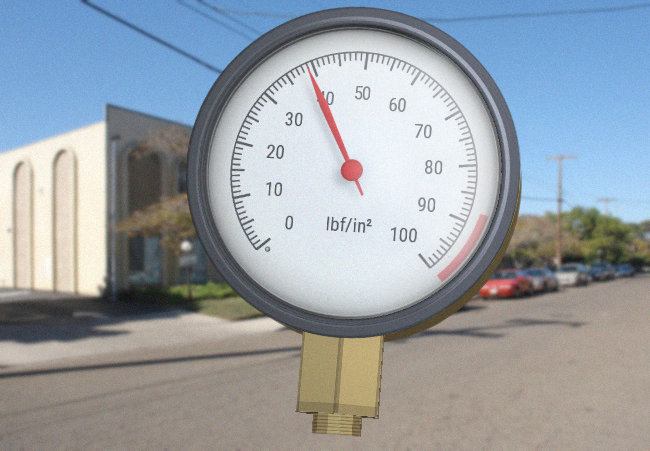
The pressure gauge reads 39 psi
